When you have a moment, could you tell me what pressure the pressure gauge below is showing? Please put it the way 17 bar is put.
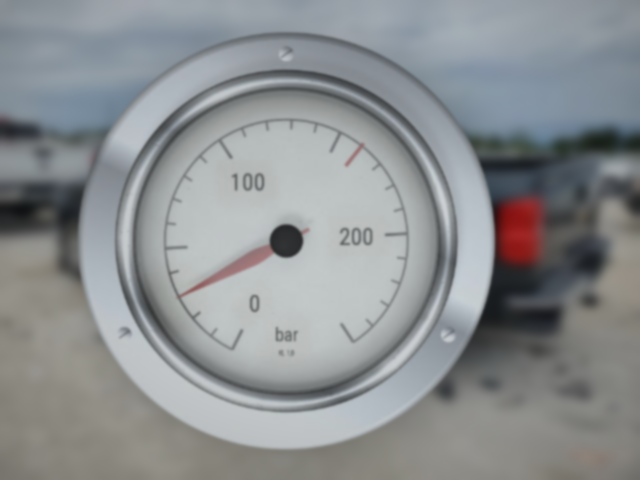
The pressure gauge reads 30 bar
